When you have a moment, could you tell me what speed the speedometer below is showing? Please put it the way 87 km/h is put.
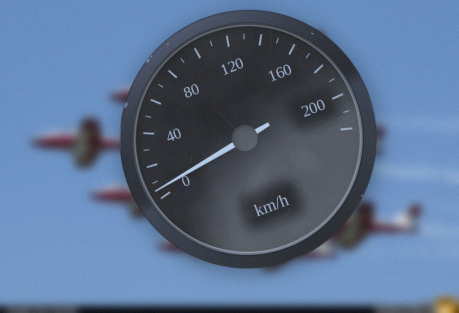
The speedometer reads 5 km/h
